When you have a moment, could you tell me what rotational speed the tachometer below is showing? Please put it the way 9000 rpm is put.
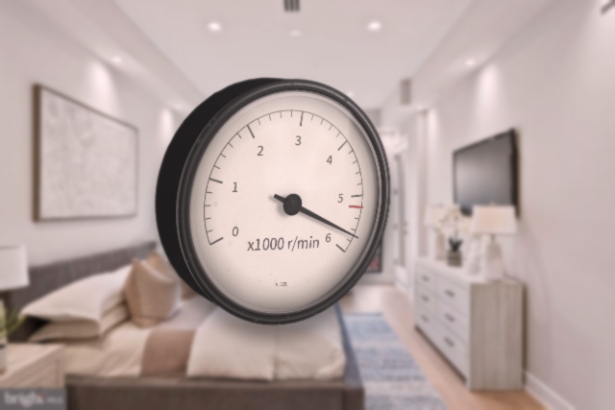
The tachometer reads 5700 rpm
